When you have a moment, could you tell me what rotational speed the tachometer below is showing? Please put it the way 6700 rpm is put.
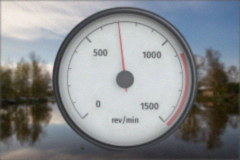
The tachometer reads 700 rpm
